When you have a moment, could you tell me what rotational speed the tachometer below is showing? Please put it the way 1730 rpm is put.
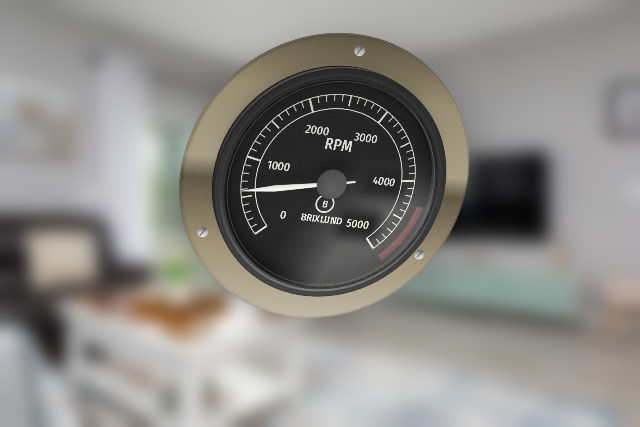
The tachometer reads 600 rpm
